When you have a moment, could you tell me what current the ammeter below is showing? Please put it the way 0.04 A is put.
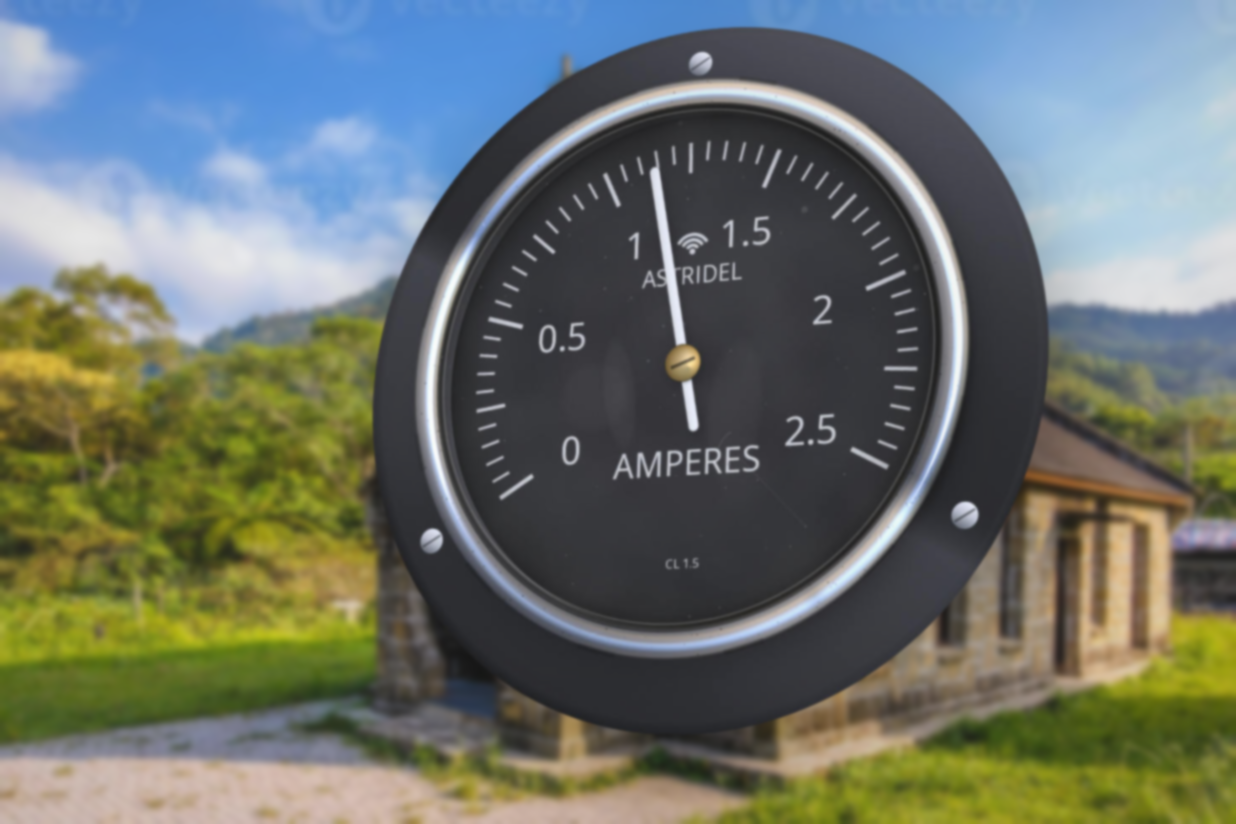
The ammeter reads 1.15 A
